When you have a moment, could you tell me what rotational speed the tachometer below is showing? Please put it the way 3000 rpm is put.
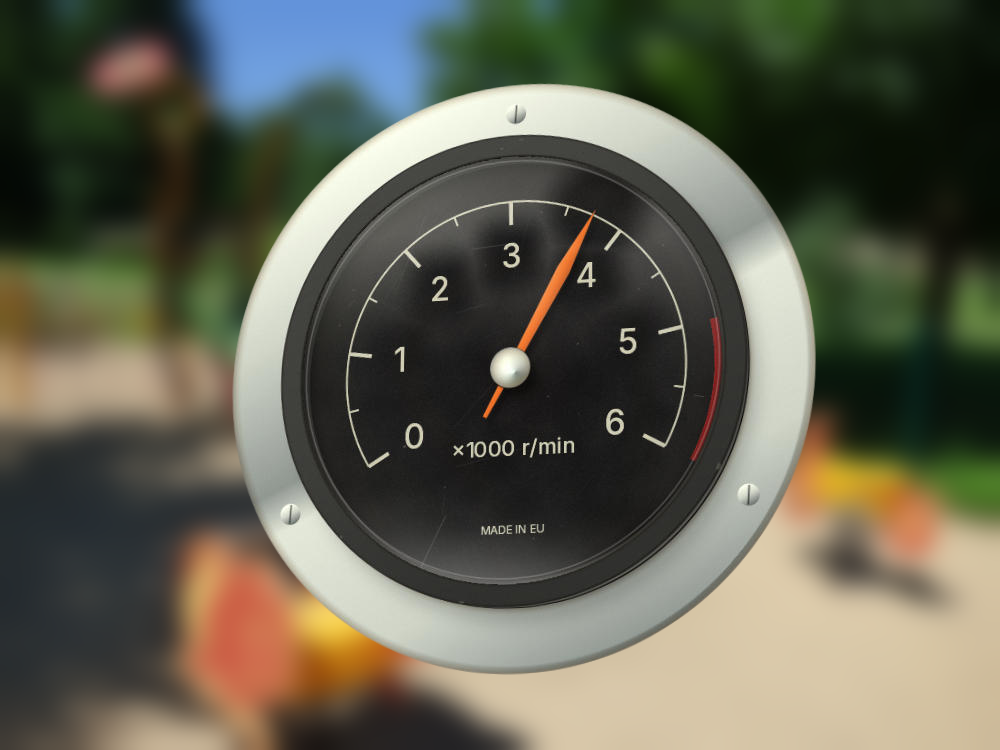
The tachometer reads 3750 rpm
